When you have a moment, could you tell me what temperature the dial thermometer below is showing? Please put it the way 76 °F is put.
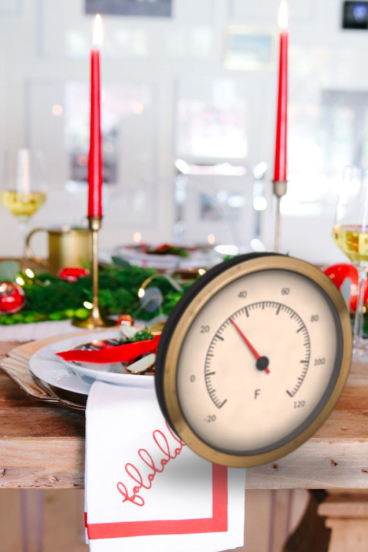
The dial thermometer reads 30 °F
